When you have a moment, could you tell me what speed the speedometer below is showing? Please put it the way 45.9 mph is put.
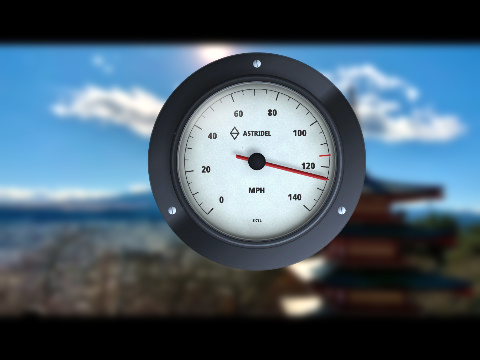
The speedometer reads 125 mph
